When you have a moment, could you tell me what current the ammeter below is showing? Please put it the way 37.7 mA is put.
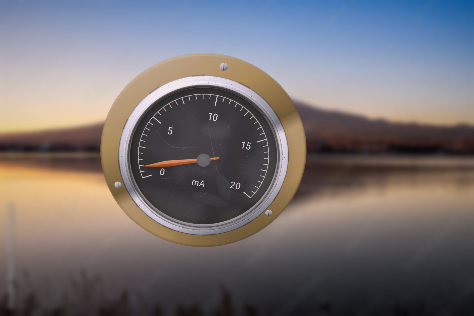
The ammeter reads 1 mA
